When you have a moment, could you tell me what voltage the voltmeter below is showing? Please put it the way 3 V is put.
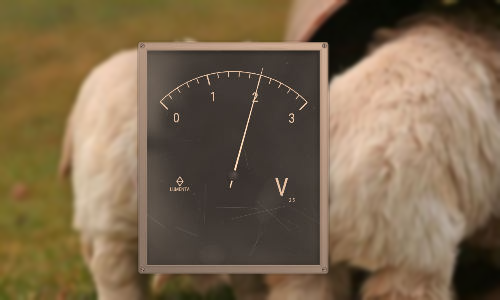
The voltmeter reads 2 V
